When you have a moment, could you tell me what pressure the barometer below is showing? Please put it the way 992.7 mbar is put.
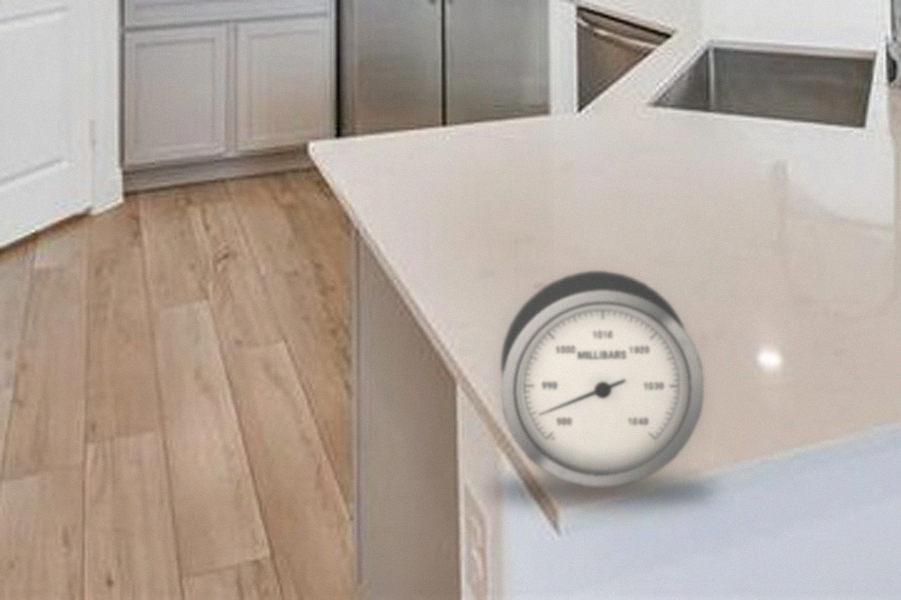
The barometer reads 985 mbar
